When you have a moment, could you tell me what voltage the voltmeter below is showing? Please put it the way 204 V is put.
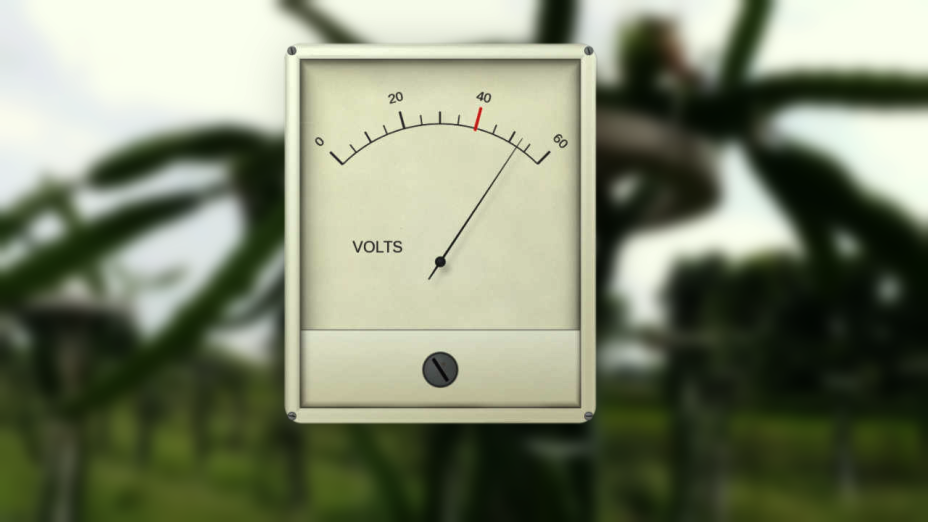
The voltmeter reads 52.5 V
